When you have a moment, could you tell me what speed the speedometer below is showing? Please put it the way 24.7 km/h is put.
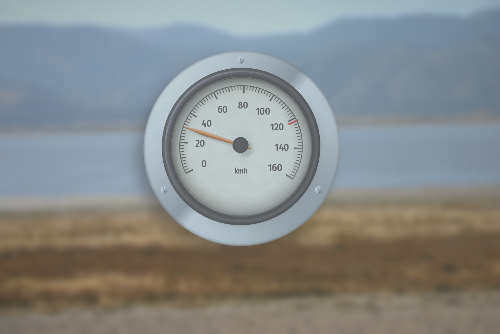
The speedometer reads 30 km/h
